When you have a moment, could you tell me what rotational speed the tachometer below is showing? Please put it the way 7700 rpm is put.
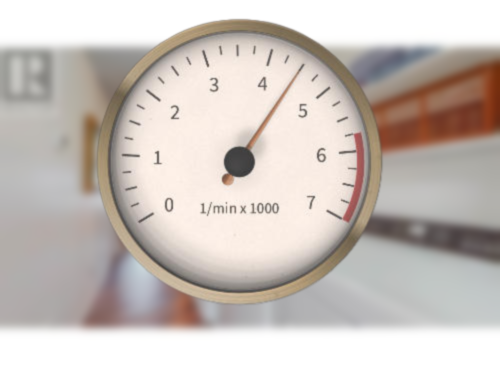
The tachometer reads 4500 rpm
